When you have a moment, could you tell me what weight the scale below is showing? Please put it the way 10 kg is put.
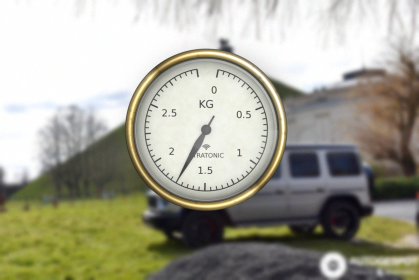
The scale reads 1.75 kg
